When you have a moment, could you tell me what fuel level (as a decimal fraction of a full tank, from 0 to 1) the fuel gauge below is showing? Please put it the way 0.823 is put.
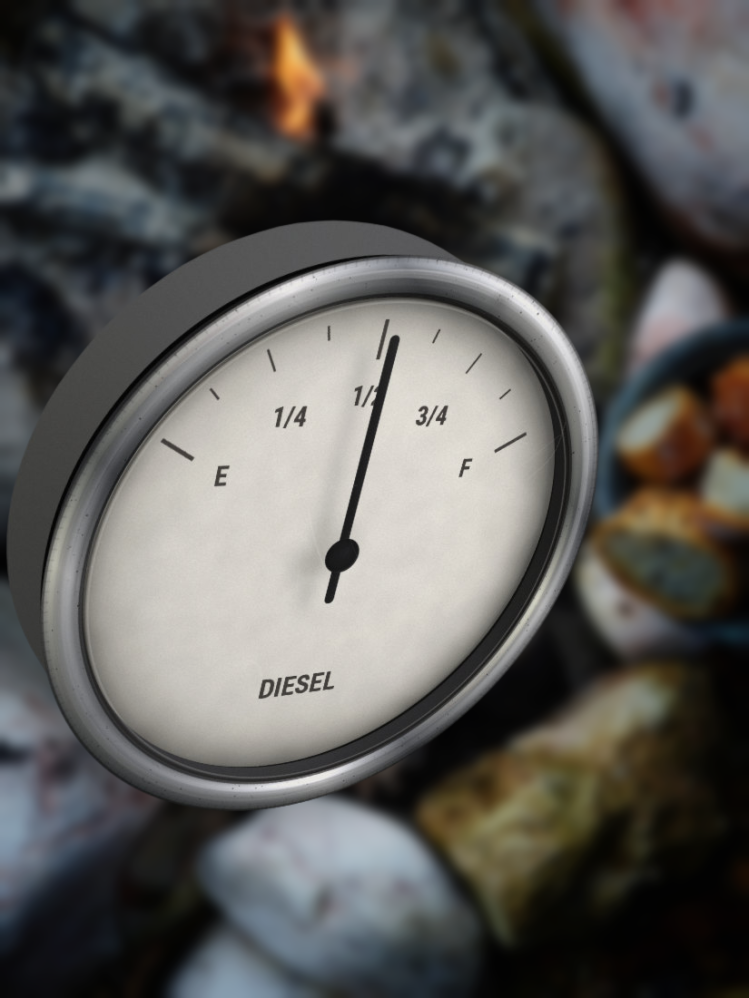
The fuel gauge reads 0.5
